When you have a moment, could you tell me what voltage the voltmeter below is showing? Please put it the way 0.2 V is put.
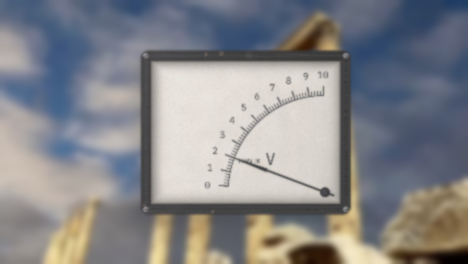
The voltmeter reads 2 V
